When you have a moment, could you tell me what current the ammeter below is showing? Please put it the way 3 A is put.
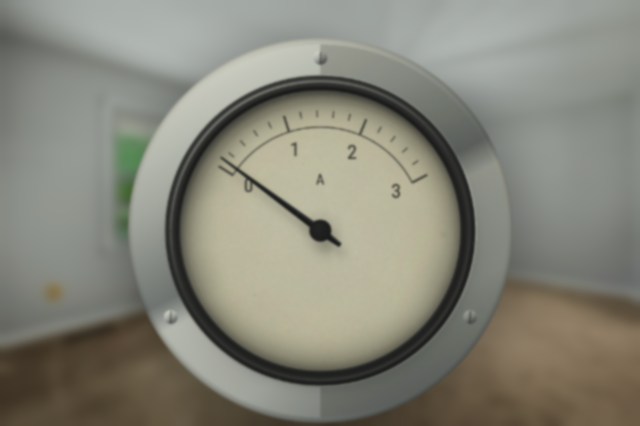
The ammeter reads 0.1 A
